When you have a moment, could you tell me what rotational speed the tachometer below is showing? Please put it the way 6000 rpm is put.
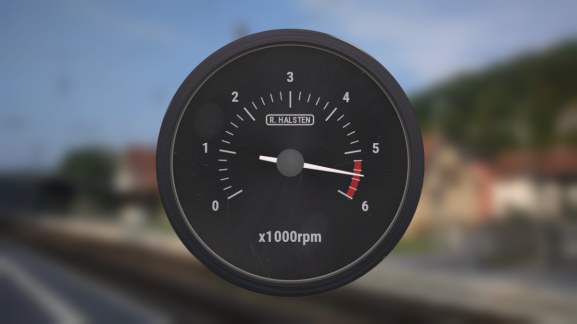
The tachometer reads 5500 rpm
